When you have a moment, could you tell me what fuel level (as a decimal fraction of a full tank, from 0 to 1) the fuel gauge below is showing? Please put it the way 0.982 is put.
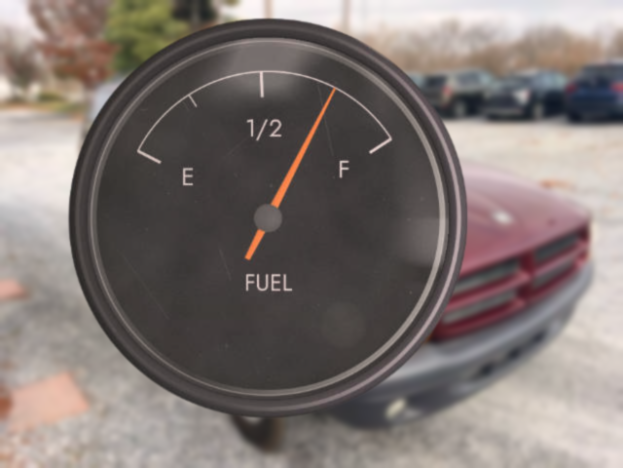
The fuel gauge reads 0.75
